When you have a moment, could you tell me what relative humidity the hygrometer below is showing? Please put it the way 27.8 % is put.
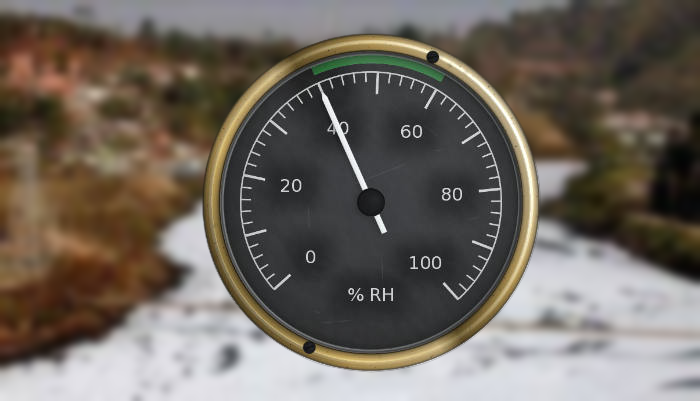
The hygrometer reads 40 %
